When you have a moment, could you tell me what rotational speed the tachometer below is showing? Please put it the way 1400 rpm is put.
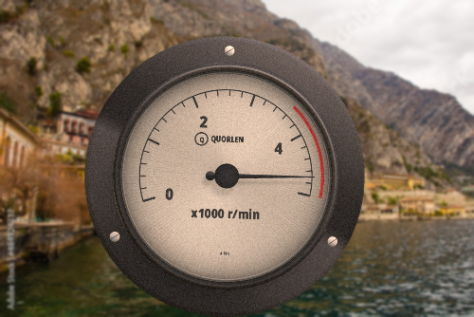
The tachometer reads 4700 rpm
